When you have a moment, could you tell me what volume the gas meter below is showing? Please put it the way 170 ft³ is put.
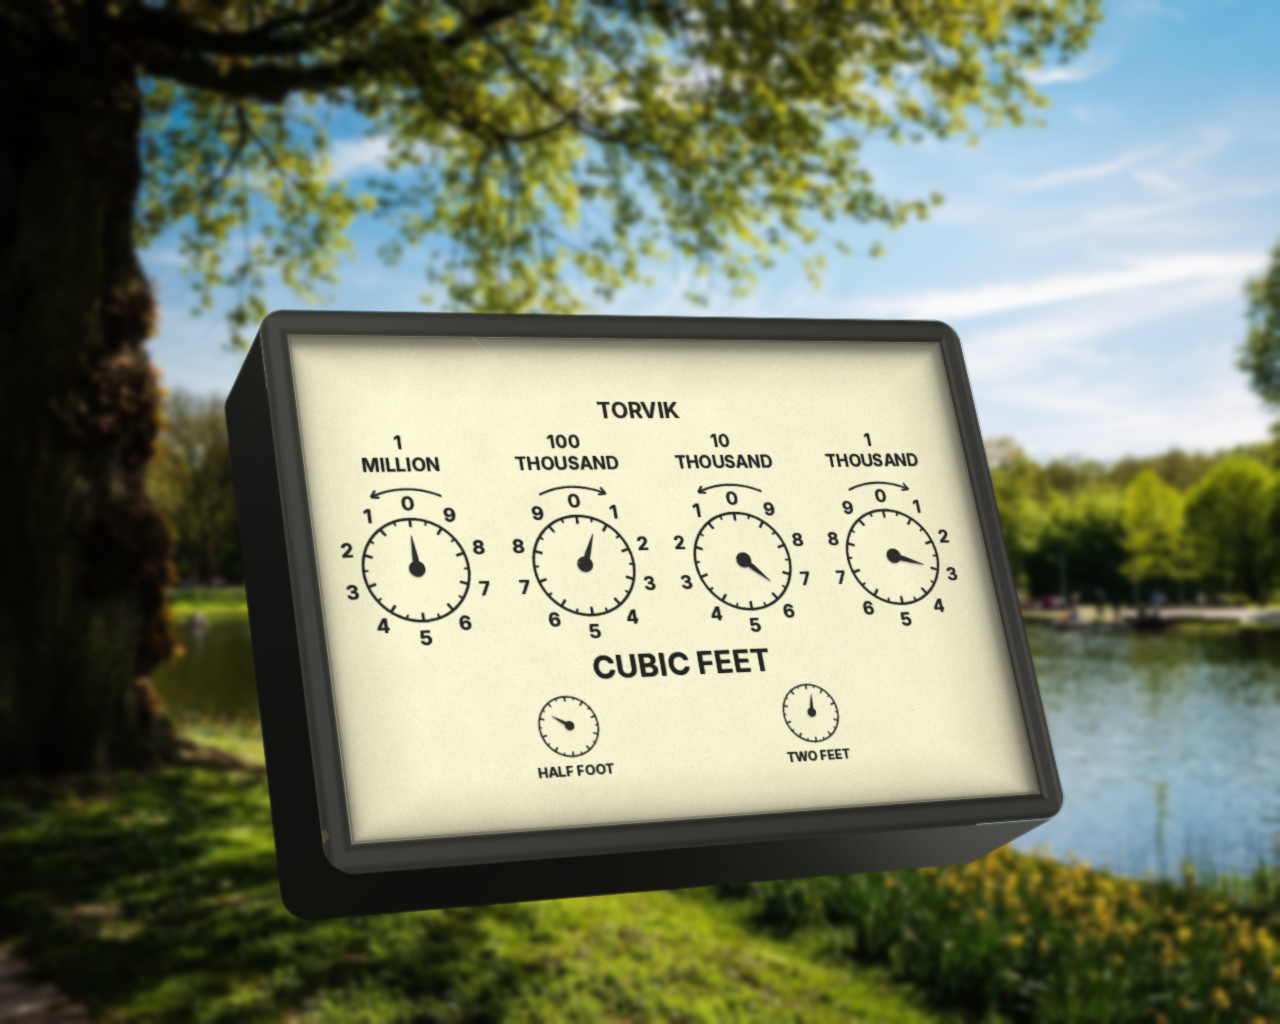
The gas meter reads 6300 ft³
